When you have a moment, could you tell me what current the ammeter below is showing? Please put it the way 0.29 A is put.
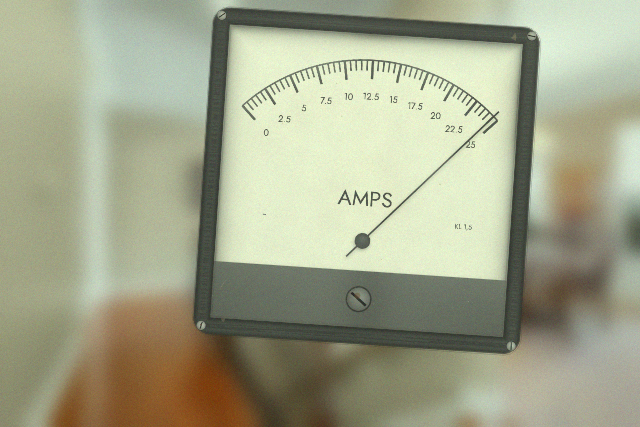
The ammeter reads 24.5 A
